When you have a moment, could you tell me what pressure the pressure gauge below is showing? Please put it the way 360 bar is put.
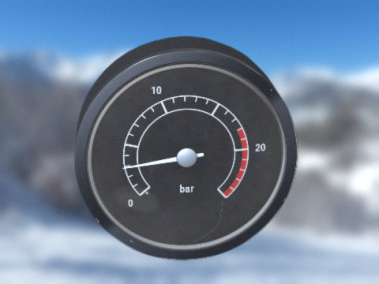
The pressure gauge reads 3 bar
